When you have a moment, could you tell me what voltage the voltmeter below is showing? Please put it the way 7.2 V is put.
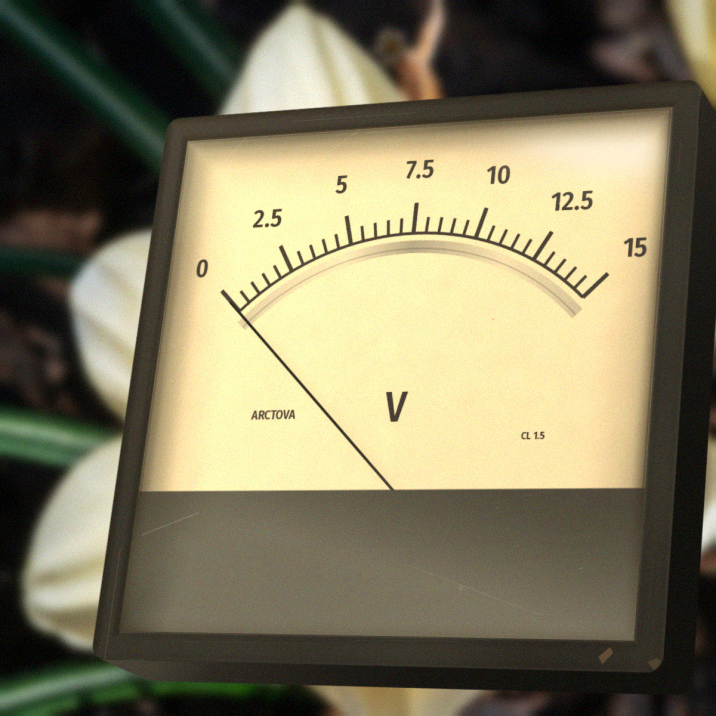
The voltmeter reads 0 V
